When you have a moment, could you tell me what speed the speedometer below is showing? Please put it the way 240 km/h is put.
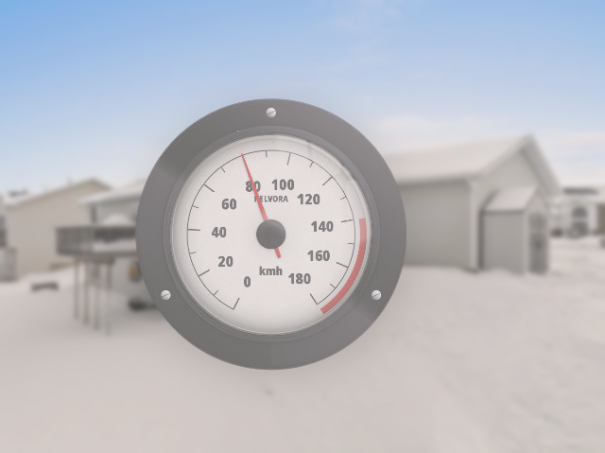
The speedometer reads 80 km/h
